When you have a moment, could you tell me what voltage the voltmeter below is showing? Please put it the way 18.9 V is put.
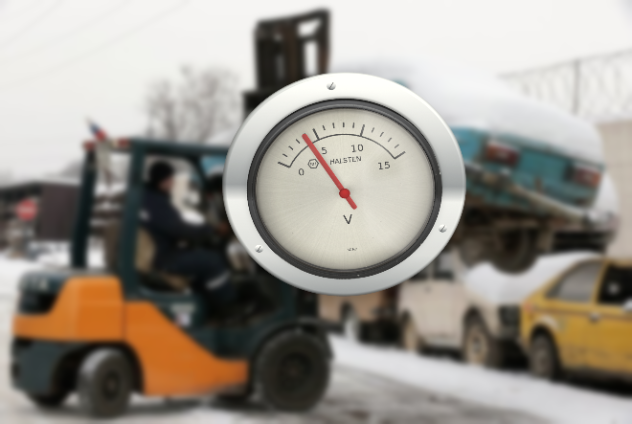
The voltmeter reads 4 V
